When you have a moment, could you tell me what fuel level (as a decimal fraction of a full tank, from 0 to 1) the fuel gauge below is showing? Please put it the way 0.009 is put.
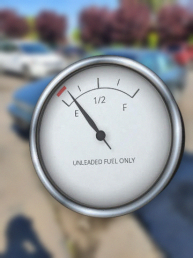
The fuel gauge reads 0.125
